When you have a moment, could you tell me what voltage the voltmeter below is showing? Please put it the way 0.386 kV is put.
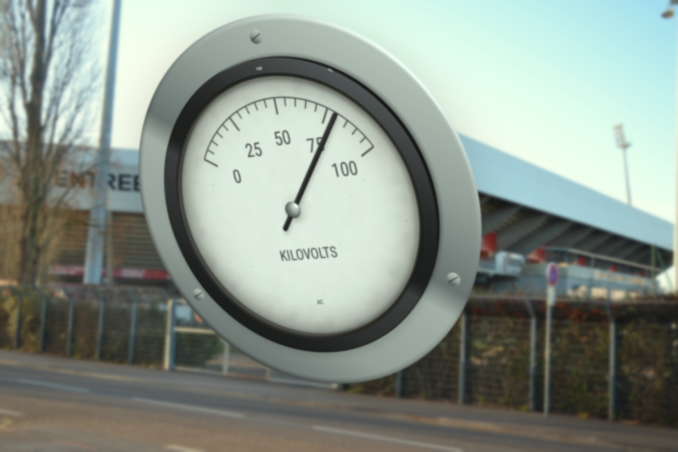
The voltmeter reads 80 kV
